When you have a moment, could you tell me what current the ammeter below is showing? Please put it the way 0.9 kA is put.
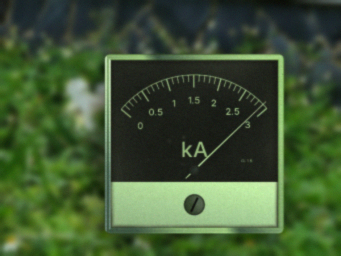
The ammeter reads 2.9 kA
